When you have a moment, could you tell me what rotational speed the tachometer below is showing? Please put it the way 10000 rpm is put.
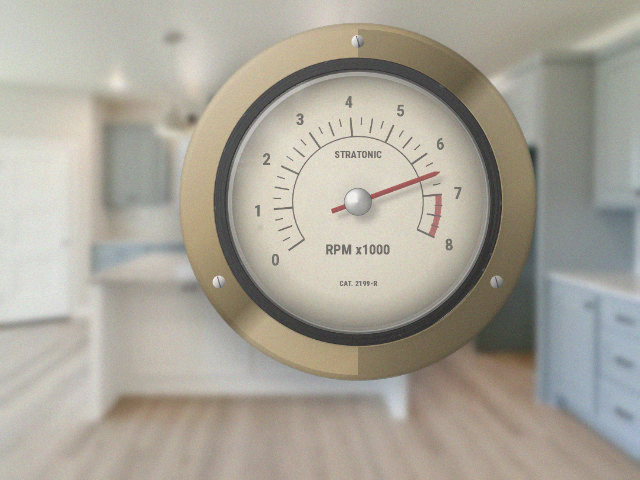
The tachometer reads 6500 rpm
